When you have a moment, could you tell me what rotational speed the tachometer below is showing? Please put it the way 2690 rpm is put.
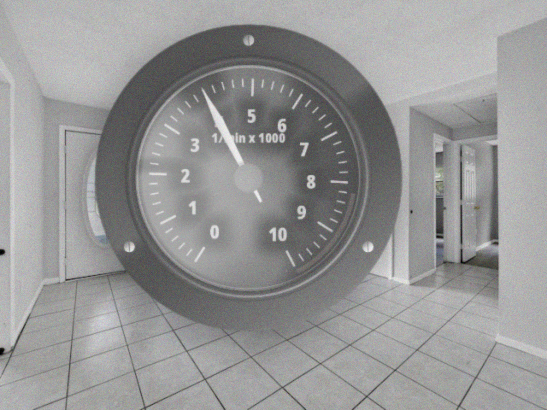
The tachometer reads 4000 rpm
